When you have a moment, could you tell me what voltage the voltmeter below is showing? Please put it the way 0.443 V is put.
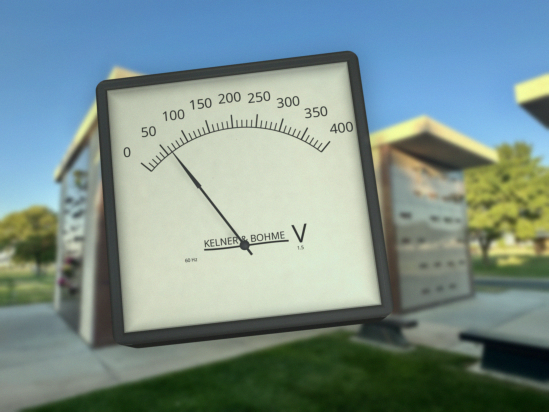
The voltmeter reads 60 V
